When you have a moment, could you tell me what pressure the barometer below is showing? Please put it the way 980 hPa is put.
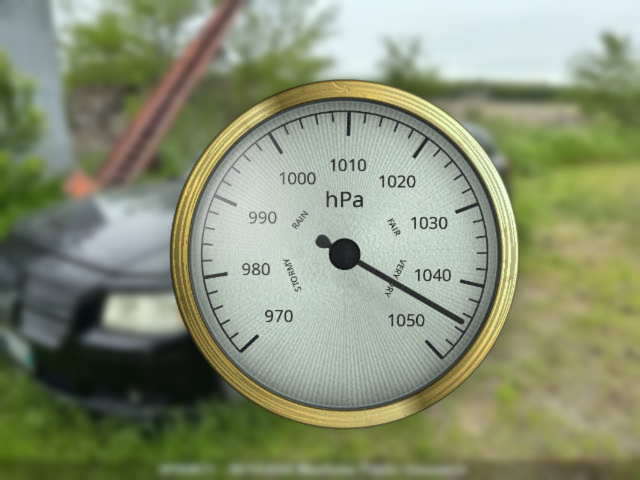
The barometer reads 1045 hPa
